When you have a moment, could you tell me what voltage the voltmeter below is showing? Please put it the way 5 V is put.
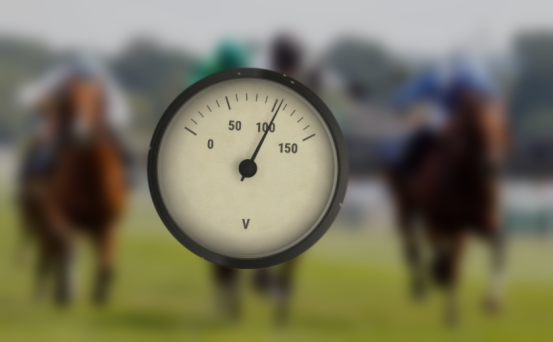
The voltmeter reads 105 V
